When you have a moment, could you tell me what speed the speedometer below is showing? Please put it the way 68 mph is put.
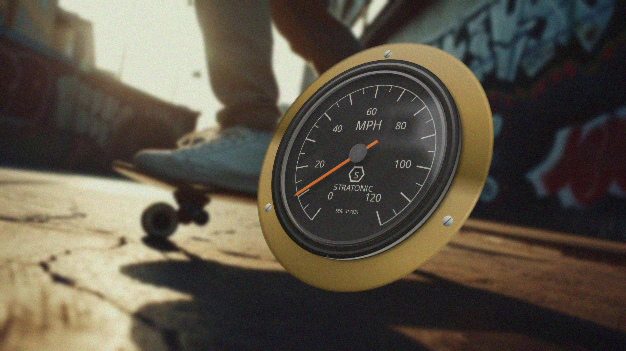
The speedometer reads 10 mph
